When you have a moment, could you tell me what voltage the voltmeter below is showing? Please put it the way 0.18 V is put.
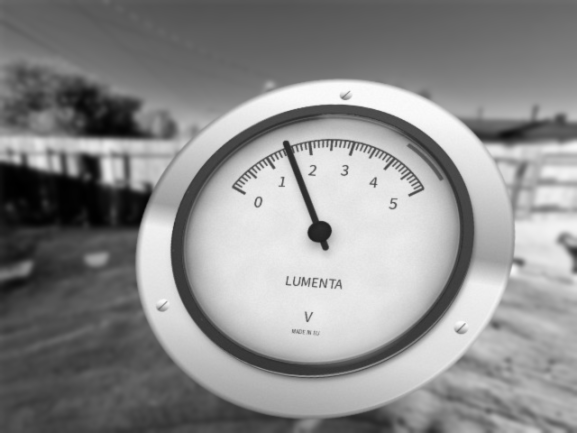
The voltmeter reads 1.5 V
